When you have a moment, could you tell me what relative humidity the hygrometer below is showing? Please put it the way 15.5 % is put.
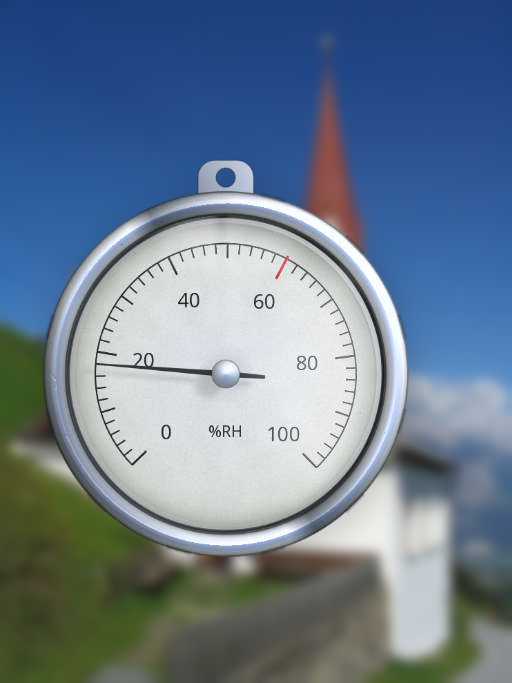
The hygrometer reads 18 %
